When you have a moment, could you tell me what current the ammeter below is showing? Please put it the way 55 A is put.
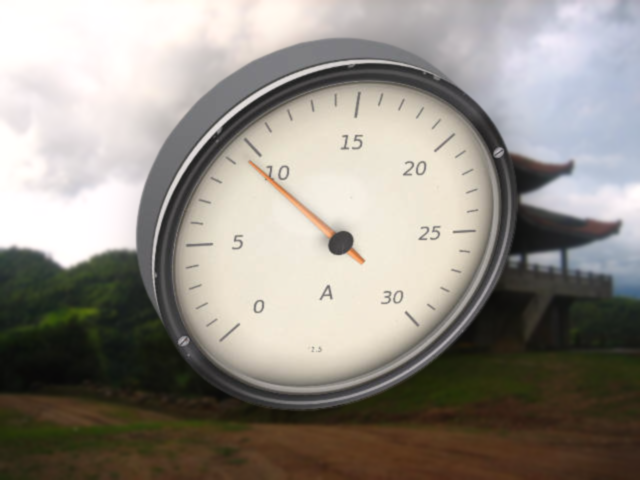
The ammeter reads 9.5 A
